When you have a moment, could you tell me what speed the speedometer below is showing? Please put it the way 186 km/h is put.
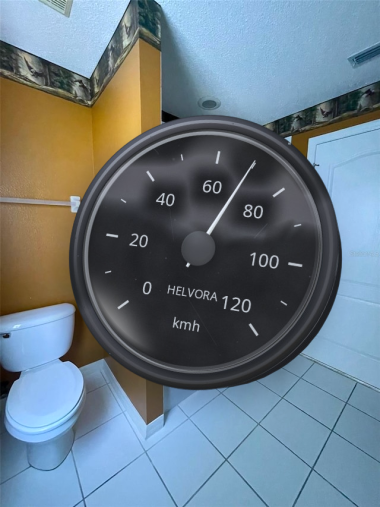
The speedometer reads 70 km/h
